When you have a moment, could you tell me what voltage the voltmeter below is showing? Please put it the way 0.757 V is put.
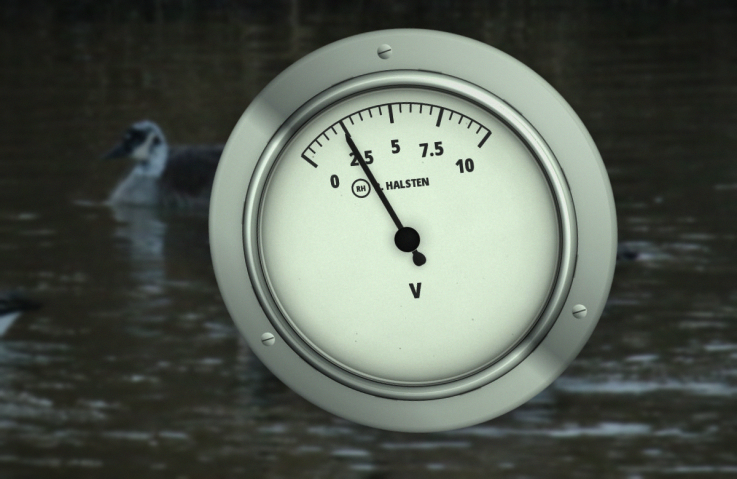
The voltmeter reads 2.5 V
